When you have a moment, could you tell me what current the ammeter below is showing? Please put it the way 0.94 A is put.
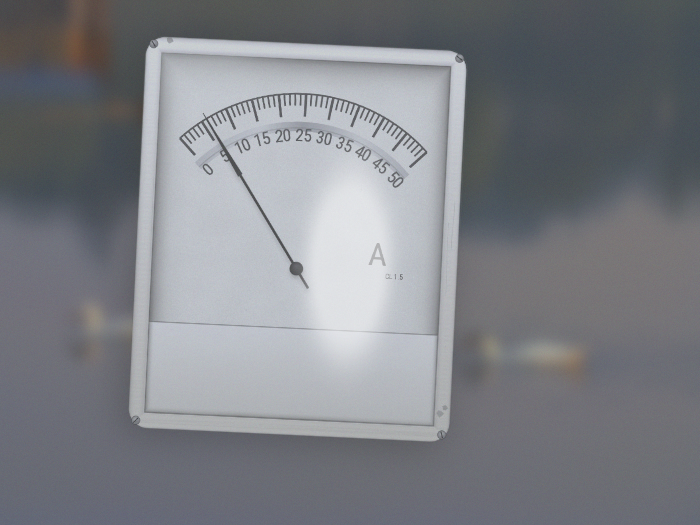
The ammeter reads 6 A
